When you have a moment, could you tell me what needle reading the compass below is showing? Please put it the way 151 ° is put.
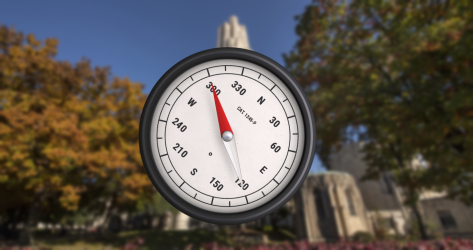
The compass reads 300 °
